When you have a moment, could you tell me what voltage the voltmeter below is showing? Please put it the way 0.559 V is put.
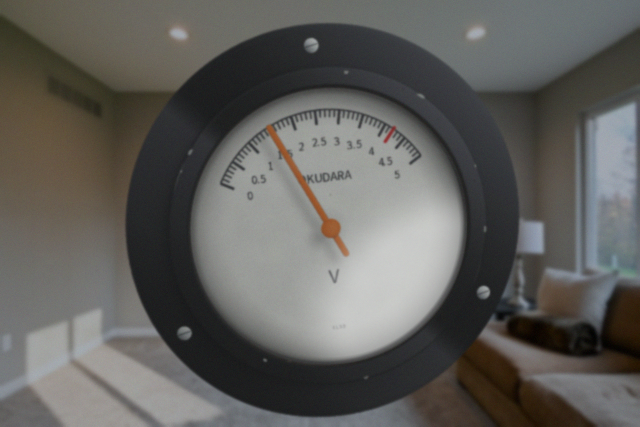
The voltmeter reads 1.5 V
